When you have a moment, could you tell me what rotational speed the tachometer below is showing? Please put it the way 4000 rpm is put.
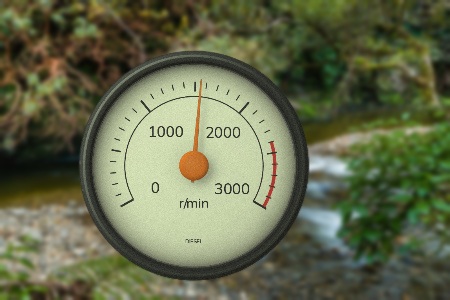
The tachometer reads 1550 rpm
